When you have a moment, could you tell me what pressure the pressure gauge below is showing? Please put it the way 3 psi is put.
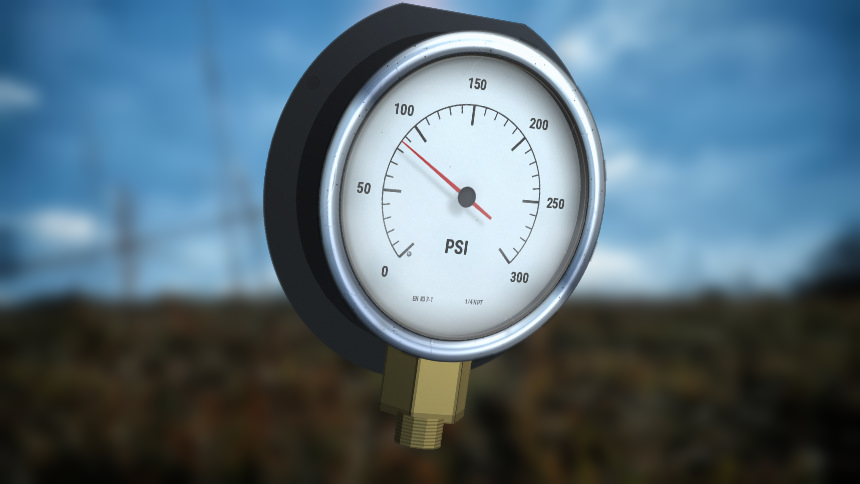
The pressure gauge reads 85 psi
